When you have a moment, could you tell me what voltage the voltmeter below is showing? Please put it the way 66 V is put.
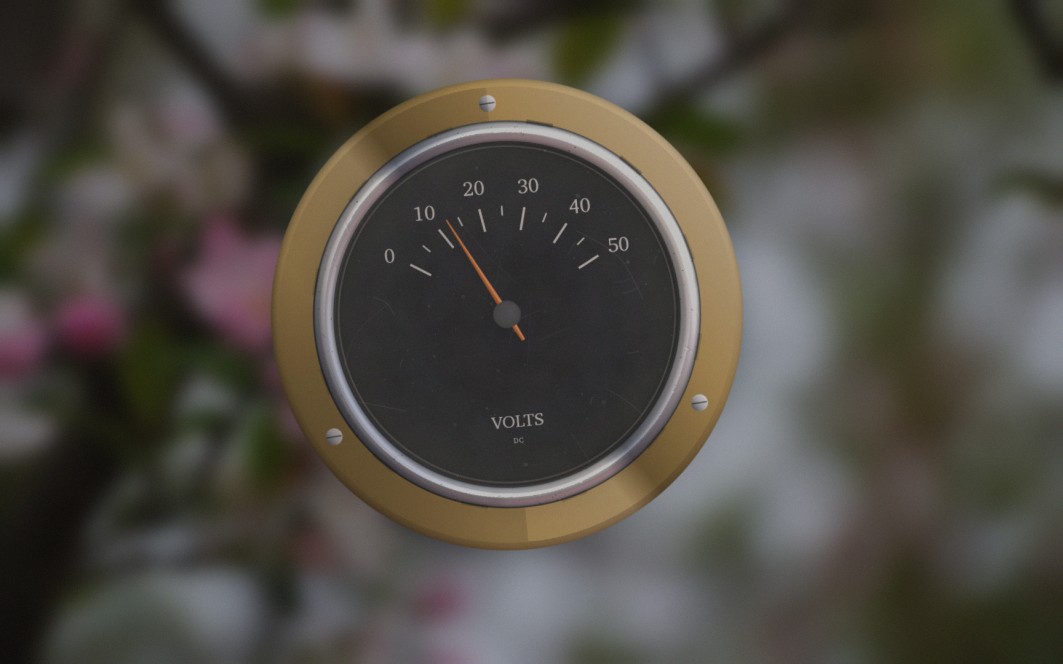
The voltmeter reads 12.5 V
